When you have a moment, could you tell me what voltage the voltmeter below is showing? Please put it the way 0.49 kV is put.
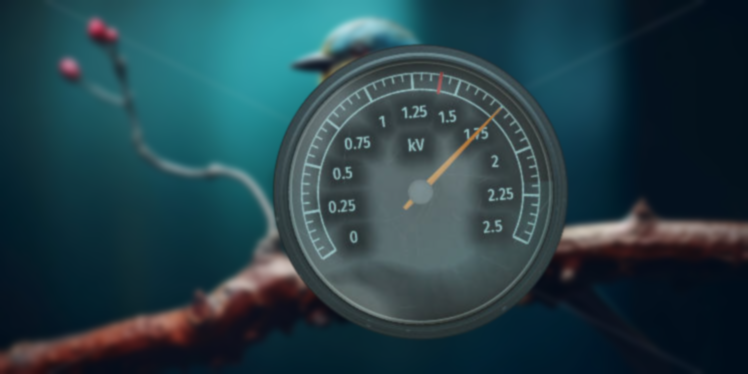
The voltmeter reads 1.75 kV
